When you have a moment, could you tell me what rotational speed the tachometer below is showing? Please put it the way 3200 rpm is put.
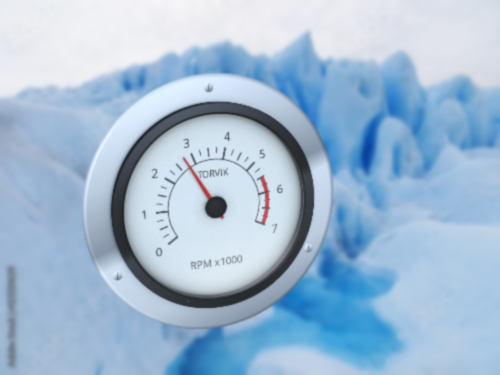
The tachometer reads 2750 rpm
